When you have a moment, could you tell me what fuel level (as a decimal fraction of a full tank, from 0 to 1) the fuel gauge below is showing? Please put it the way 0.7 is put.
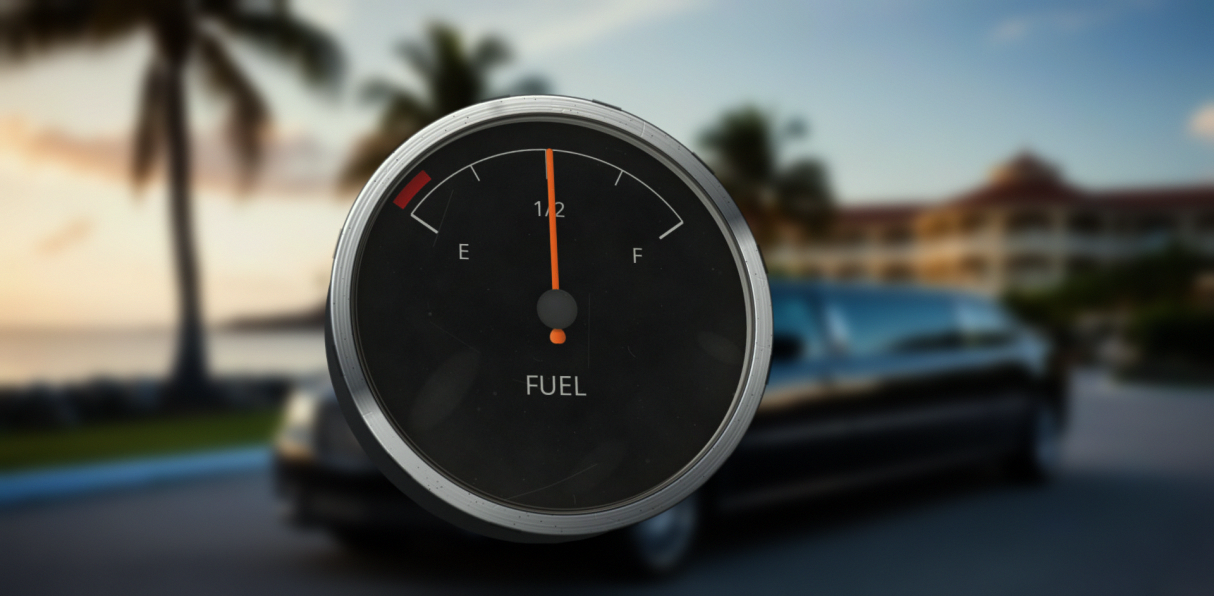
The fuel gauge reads 0.5
